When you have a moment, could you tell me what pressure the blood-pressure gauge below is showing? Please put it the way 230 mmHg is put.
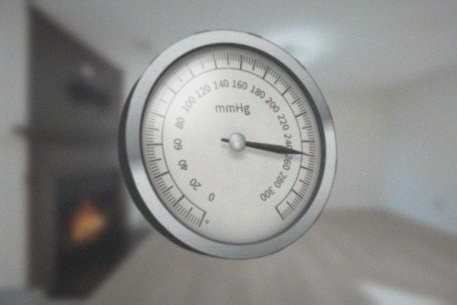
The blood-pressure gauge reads 250 mmHg
